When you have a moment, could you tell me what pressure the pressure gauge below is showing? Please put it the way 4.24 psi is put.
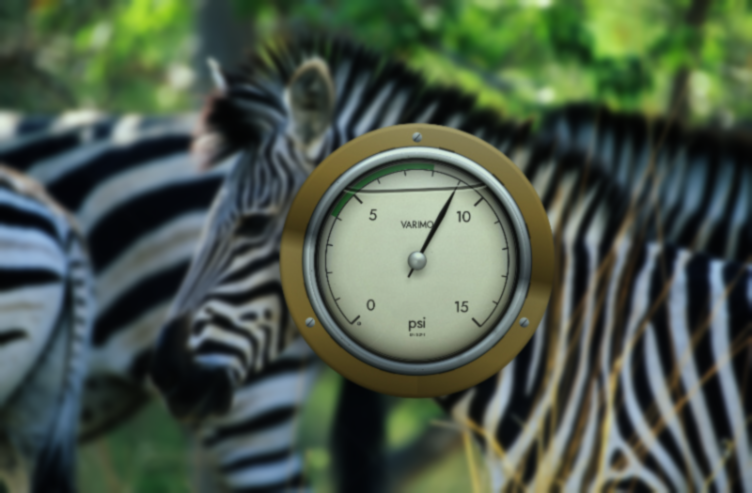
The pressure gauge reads 9 psi
